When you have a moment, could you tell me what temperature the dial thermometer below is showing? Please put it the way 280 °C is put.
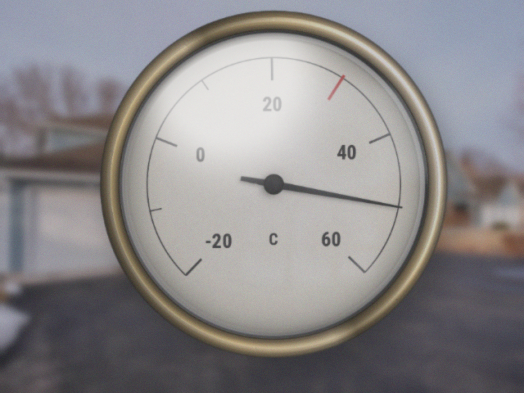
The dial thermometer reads 50 °C
